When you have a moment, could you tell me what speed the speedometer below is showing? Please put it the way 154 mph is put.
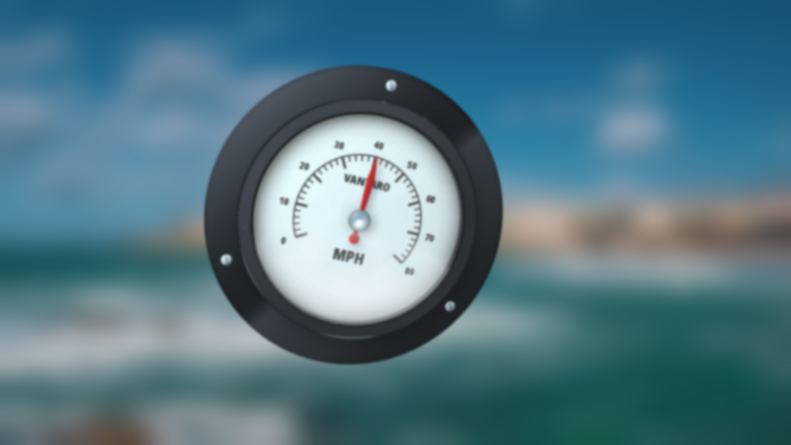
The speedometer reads 40 mph
